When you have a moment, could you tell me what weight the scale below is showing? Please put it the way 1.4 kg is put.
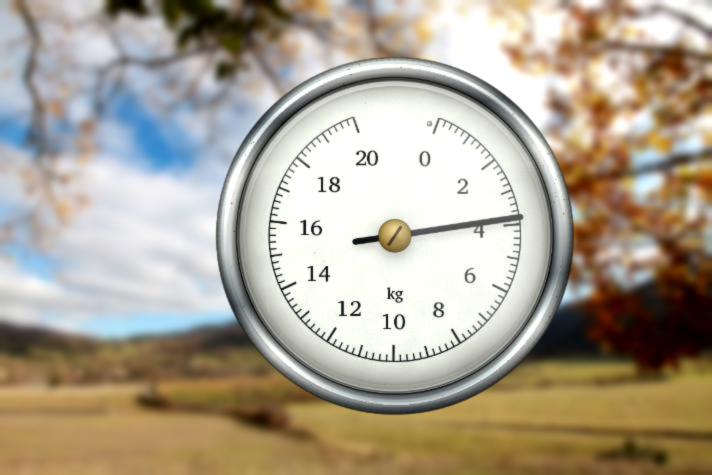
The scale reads 3.8 kg
